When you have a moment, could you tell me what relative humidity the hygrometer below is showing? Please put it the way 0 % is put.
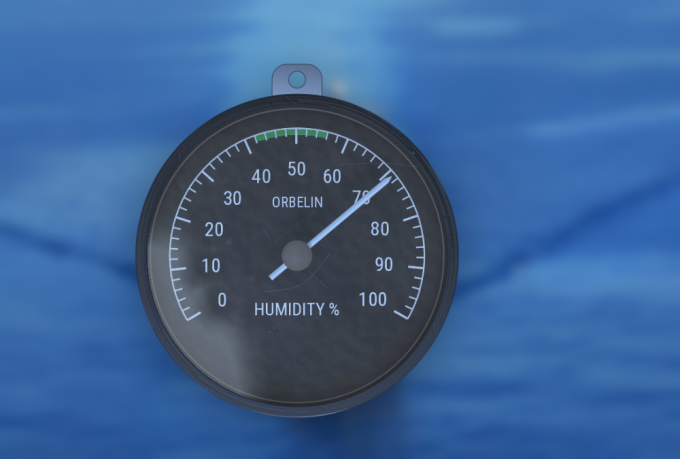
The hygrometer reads 71 %
